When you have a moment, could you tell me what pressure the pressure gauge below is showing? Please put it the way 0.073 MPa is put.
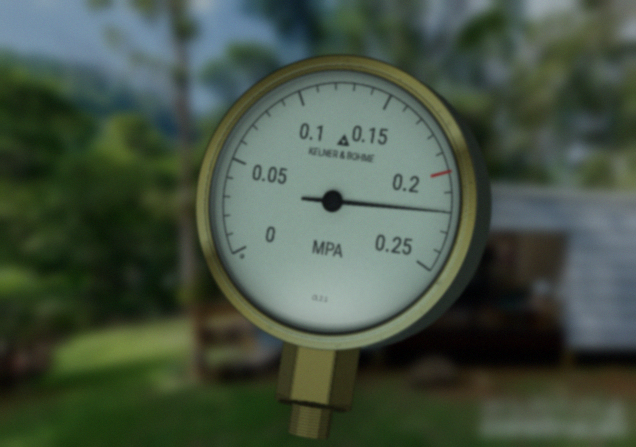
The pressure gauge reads 0.22 MPa
